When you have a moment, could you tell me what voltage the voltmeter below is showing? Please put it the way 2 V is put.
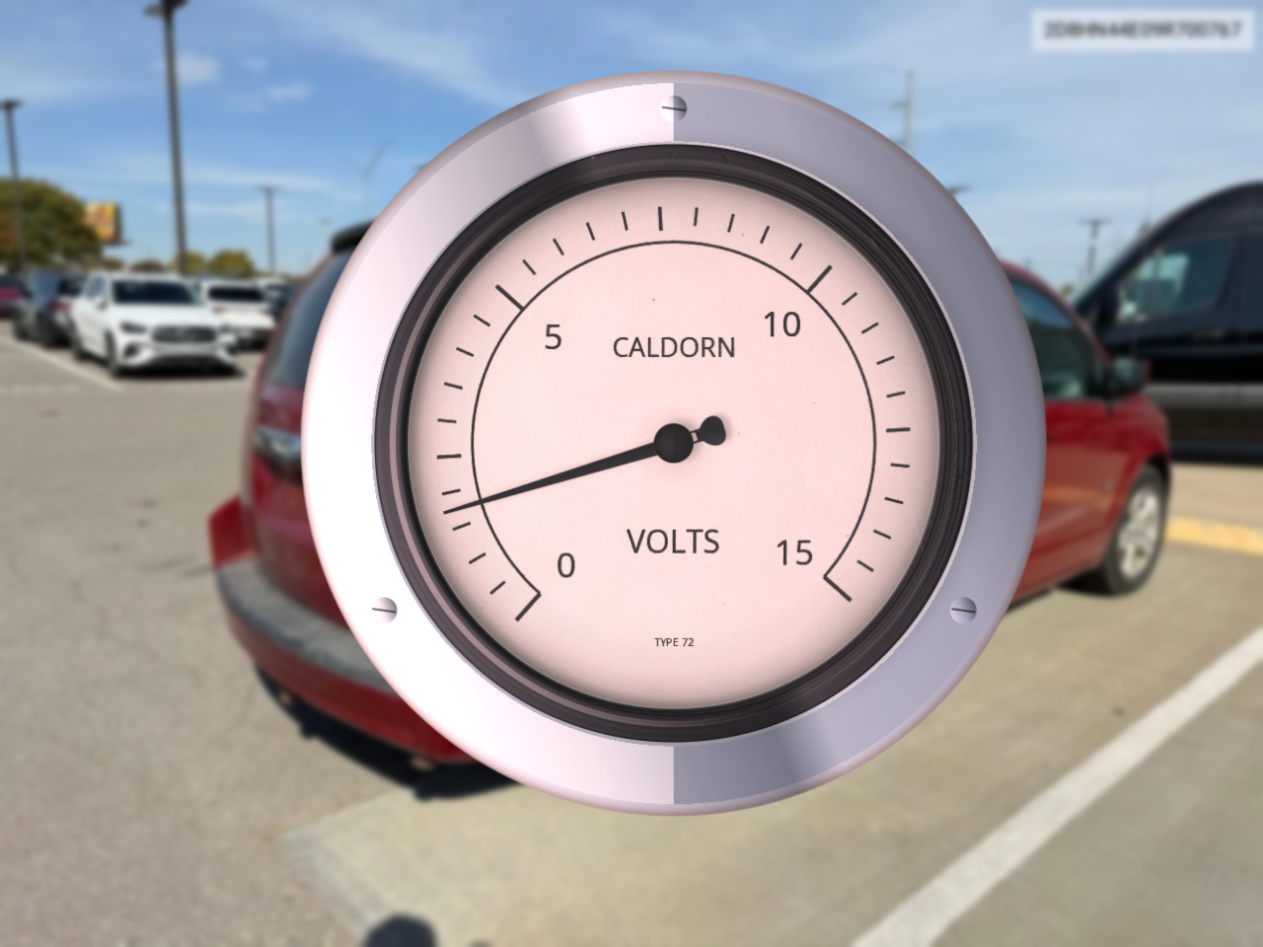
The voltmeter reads 1.75 V
